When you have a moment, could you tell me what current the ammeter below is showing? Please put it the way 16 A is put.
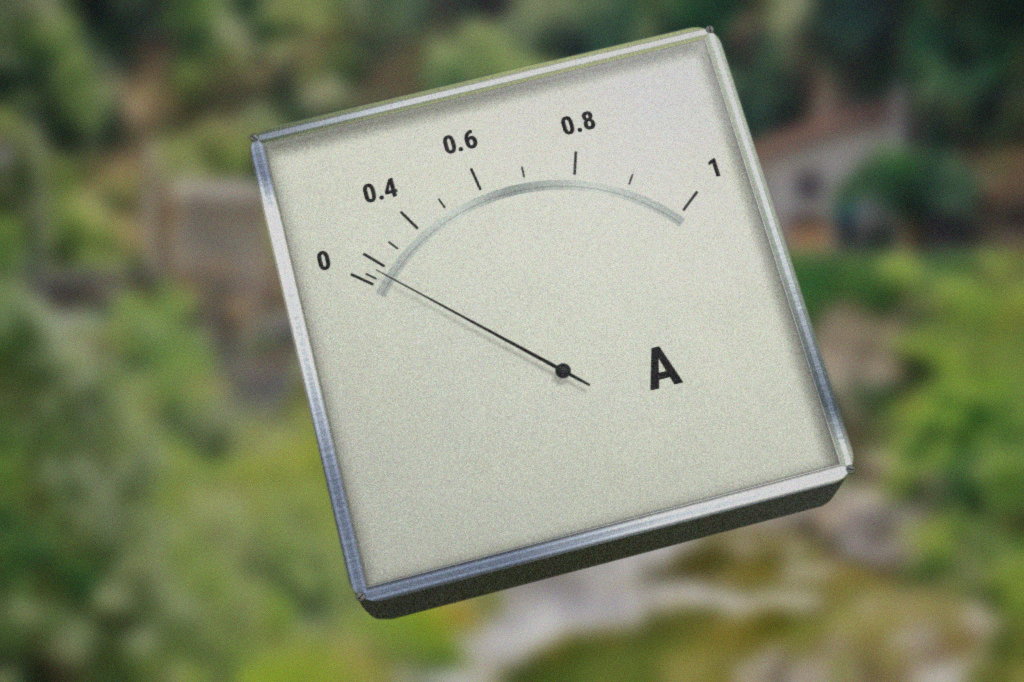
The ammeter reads 0.15 A
